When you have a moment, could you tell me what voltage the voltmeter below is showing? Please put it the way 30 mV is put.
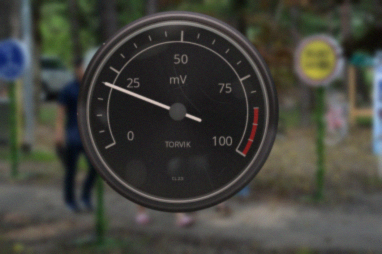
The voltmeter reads 20 mV
